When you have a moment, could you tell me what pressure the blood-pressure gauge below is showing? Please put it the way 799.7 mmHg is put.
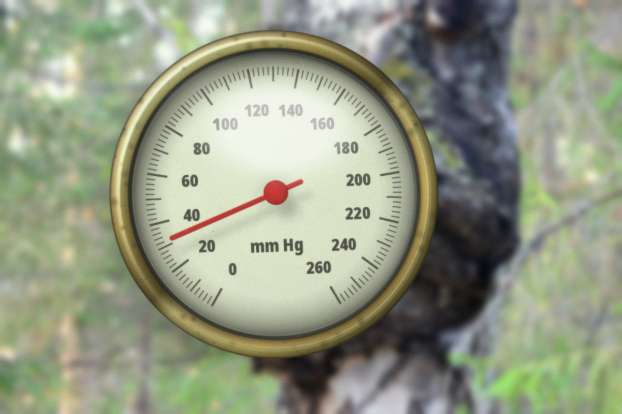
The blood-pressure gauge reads 32 mmHg
